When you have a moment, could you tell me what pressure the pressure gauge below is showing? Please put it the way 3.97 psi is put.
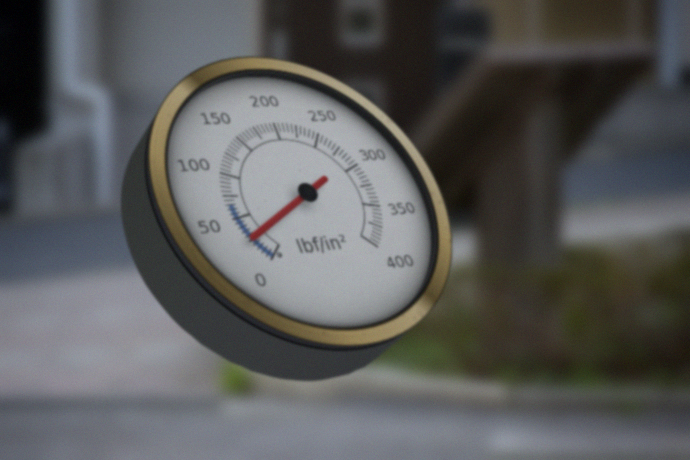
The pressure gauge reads 25 psi
